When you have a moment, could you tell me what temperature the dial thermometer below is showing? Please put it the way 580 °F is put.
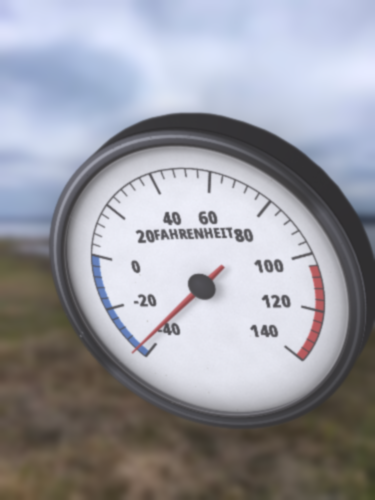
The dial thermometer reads -36 °F
